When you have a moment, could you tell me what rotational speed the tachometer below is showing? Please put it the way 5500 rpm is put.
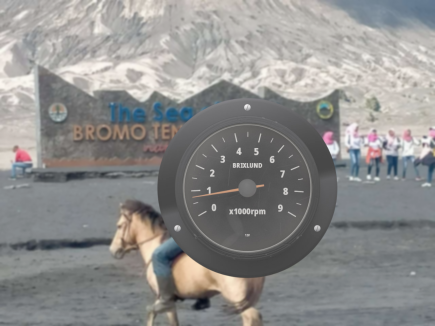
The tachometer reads 750 rpm
